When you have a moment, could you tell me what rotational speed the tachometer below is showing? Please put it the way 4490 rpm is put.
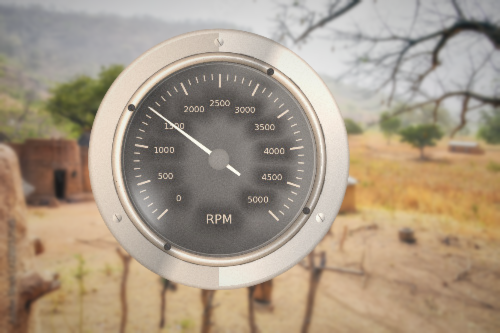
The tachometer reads 1500 rpm
